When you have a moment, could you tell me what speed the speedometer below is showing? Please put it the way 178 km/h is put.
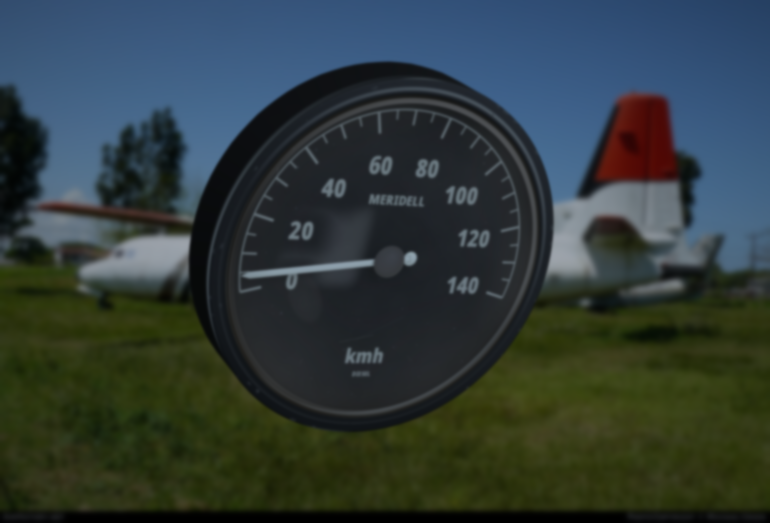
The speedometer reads 5 km/h
